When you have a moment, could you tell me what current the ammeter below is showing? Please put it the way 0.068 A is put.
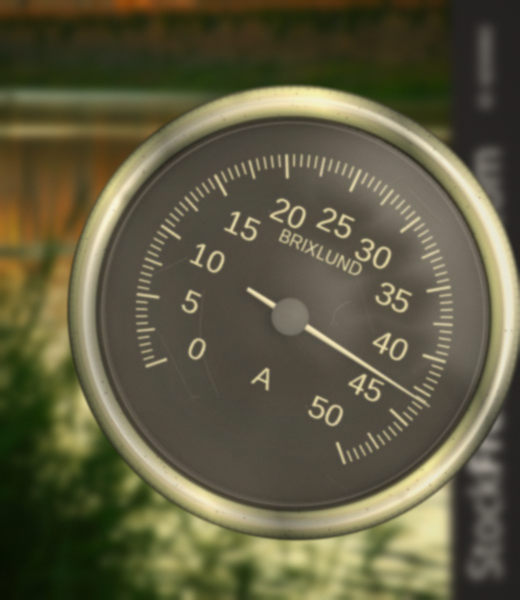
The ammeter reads 43 A
